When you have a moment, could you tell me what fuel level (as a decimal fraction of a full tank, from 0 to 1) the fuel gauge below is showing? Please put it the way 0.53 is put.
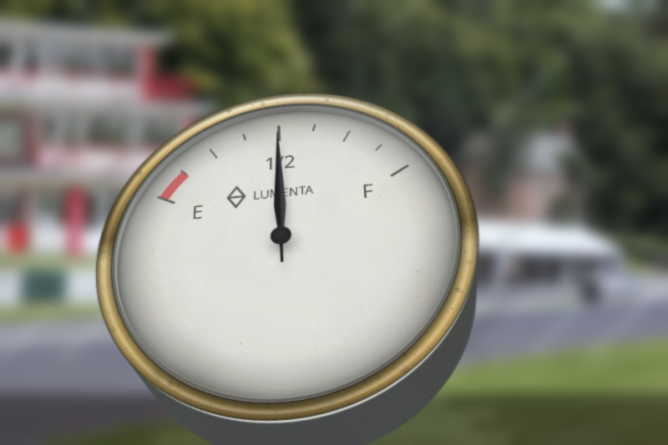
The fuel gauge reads 0.5
